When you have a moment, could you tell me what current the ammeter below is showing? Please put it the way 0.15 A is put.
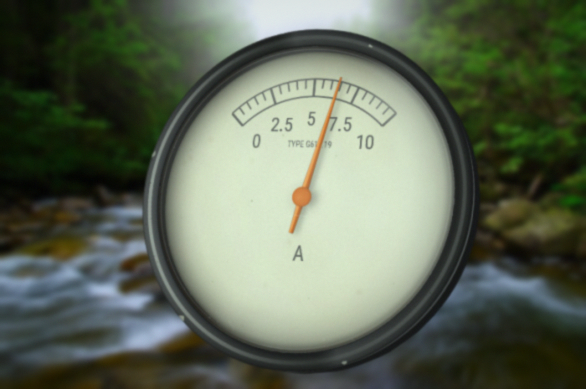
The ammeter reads 6.5 A
